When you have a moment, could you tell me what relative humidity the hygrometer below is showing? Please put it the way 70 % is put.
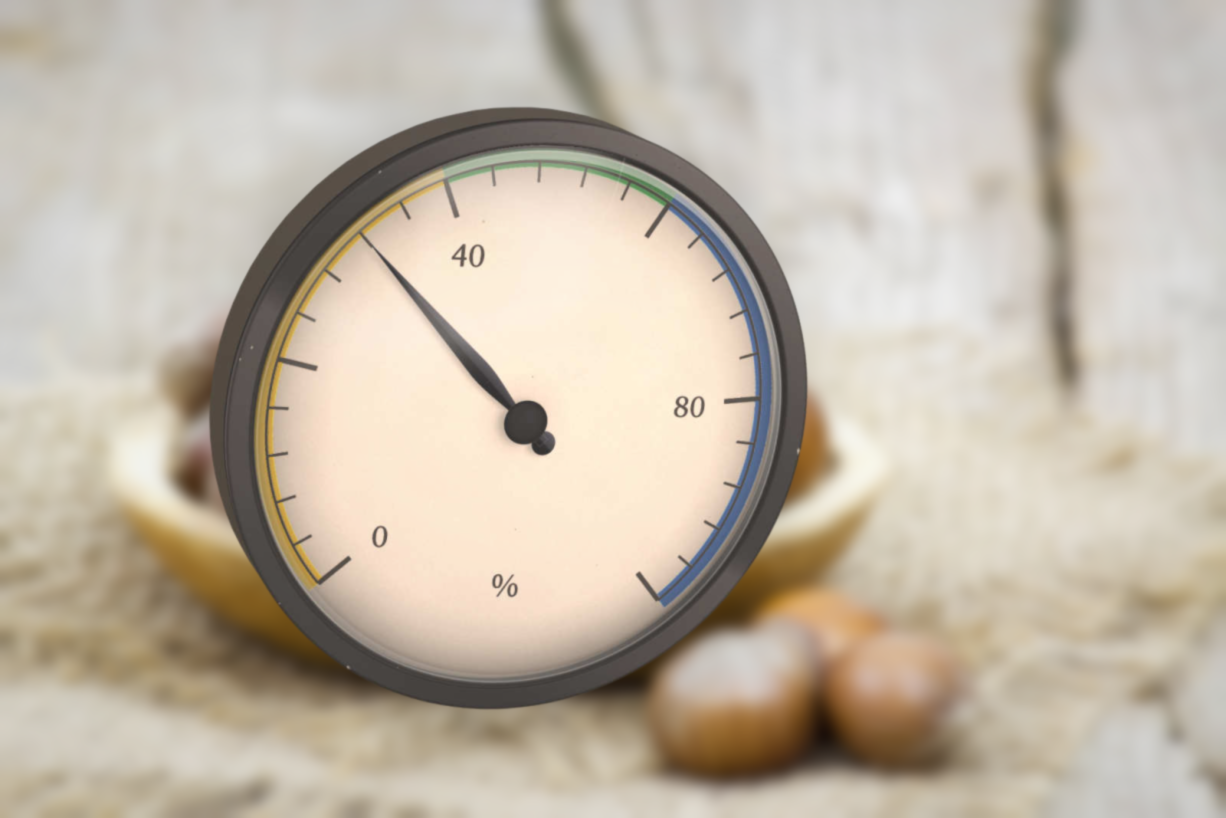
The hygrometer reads 32 %
